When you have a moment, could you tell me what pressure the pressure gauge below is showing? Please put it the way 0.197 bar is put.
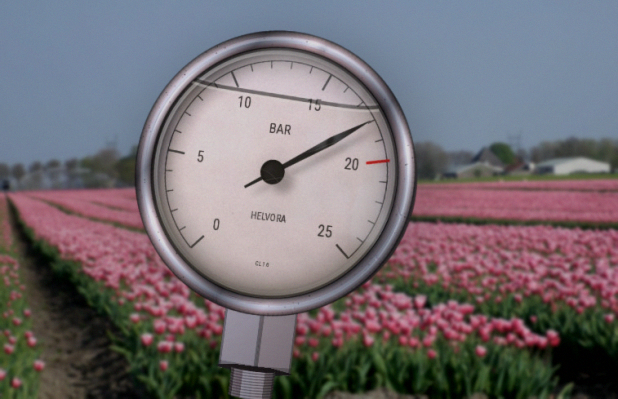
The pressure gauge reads 18 bar
